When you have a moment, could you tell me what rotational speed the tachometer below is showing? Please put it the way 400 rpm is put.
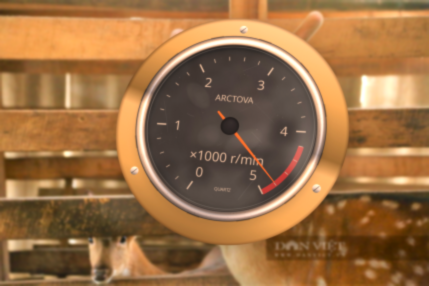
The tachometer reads 4800 rpm
